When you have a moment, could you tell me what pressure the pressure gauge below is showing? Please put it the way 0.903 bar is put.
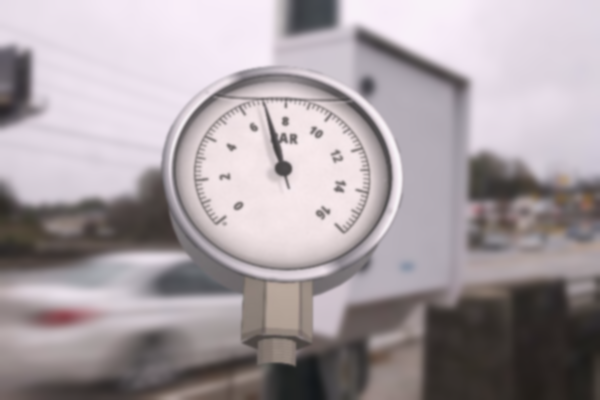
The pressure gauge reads 7 bar
